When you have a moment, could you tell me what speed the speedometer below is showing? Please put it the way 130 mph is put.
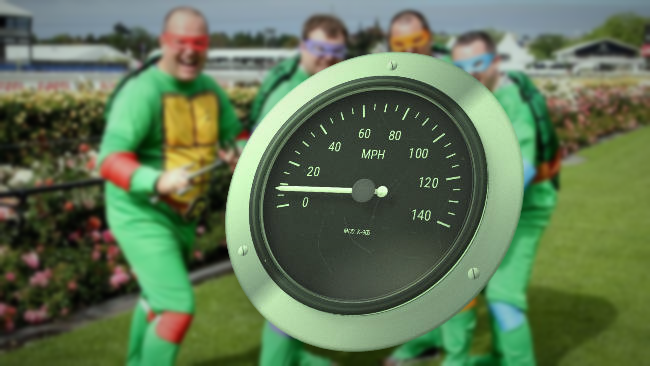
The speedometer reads 7.5 mph
